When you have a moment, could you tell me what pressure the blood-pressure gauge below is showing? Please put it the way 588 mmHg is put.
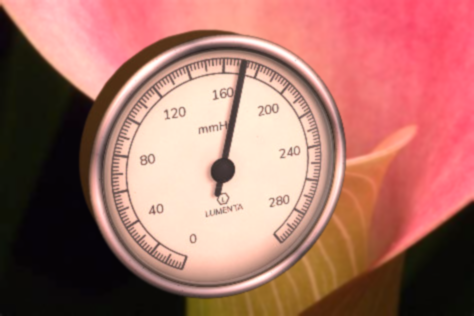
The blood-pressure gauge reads 170 mmHg
